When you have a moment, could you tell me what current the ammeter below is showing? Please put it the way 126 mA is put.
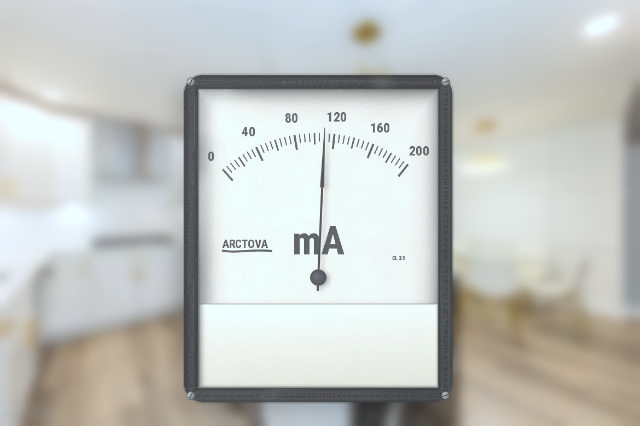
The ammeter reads 110 mA
